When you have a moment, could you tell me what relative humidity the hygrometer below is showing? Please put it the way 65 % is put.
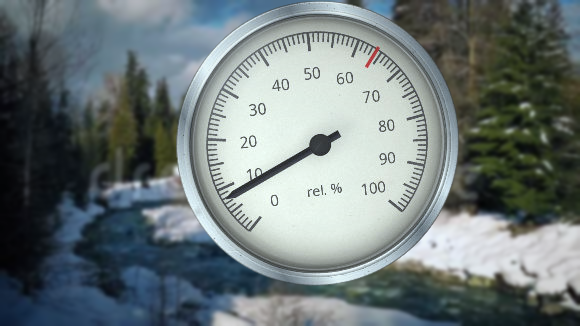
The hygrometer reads 8 %
